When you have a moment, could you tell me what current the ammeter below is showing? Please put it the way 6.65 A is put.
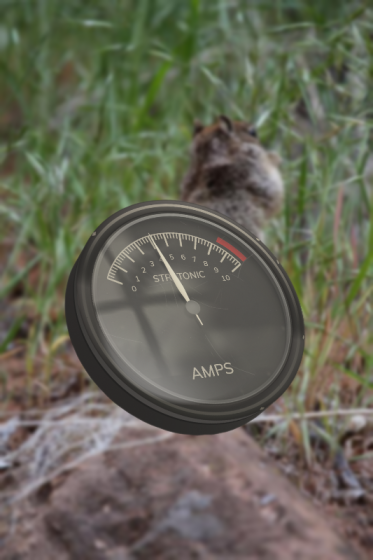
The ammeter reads 4 A
